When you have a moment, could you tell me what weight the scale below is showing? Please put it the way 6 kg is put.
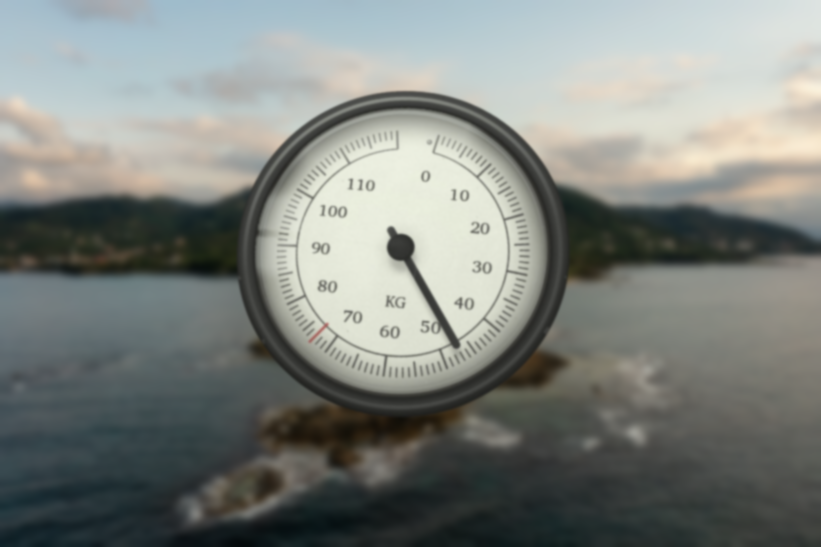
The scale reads 47 kg
